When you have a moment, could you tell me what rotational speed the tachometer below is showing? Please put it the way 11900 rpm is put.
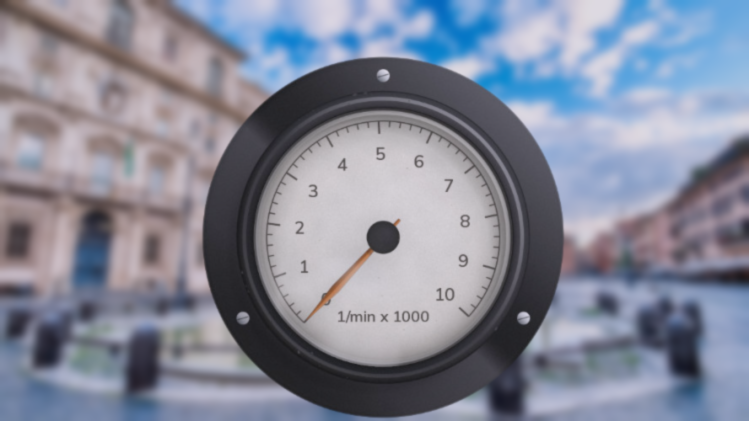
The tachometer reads 0 rpm
